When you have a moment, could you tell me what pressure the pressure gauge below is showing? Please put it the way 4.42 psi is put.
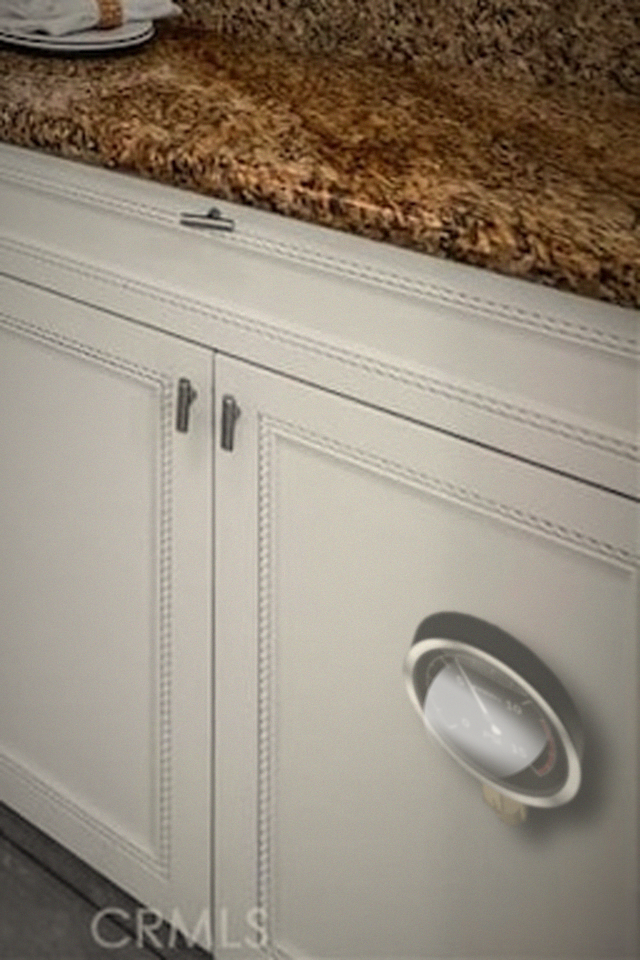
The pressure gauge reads 6 psi
